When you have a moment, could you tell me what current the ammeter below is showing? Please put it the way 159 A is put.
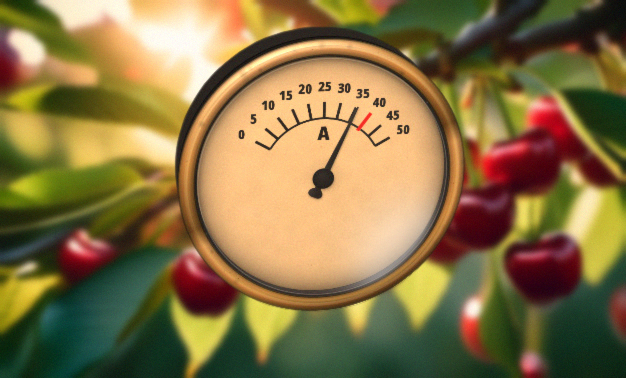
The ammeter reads 35 A
